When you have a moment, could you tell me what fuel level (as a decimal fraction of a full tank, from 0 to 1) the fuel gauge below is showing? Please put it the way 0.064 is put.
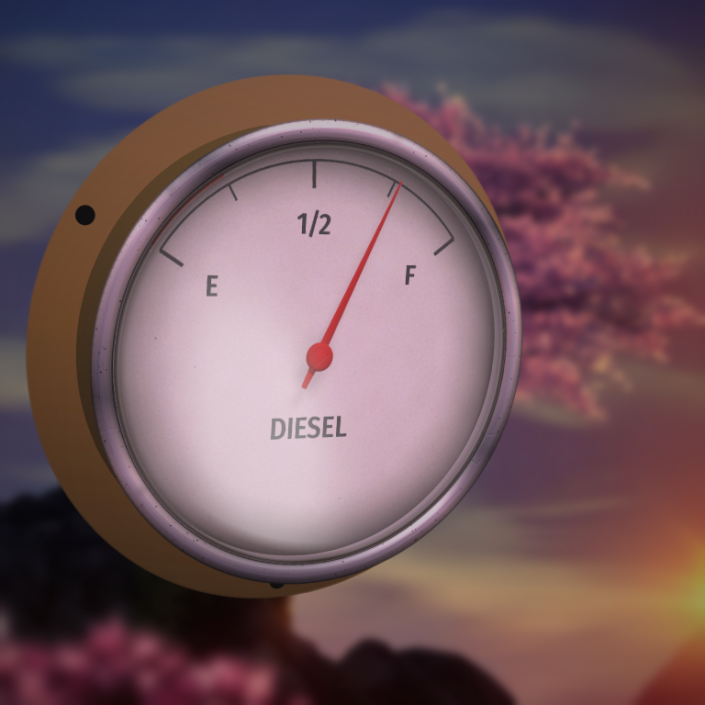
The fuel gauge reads 0.75
